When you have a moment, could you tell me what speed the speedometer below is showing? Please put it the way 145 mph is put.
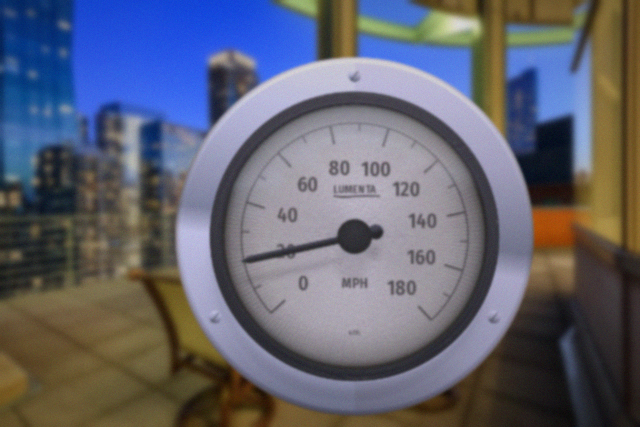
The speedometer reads 20 mph
